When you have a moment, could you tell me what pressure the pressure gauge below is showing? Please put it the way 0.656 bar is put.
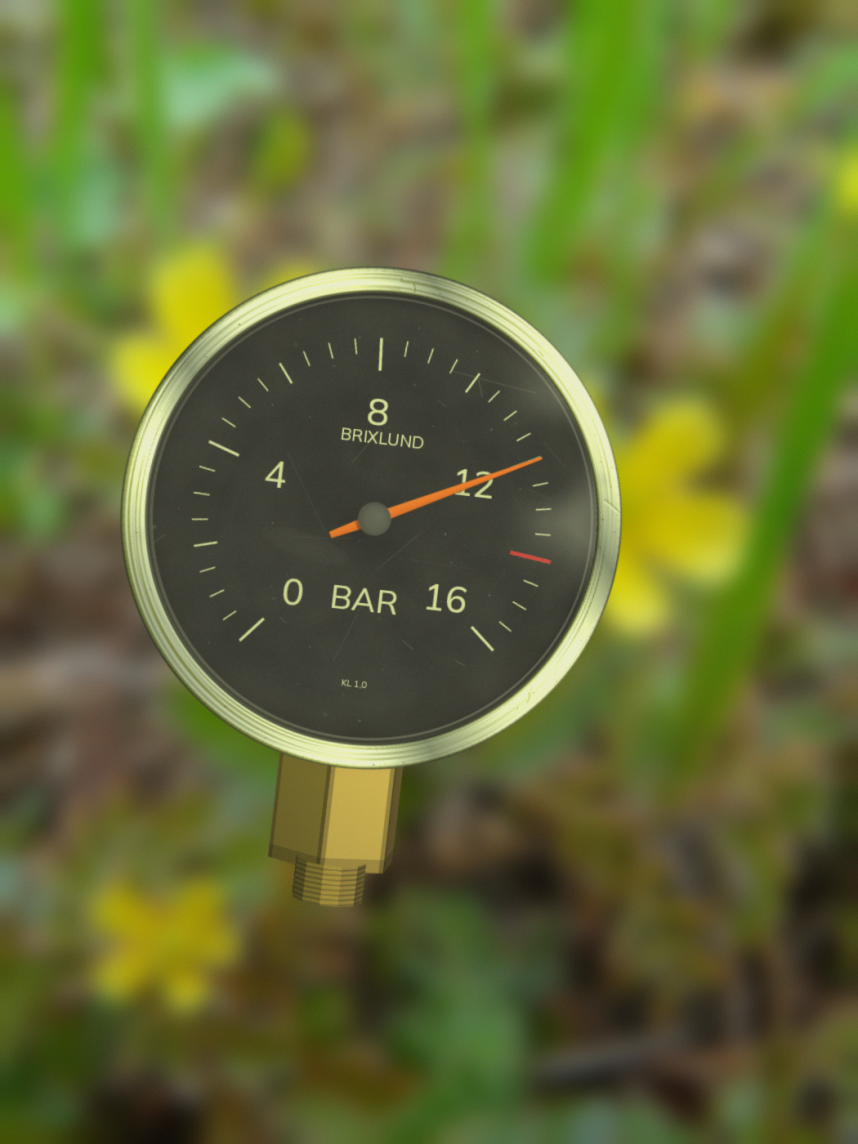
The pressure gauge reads 12 bar
